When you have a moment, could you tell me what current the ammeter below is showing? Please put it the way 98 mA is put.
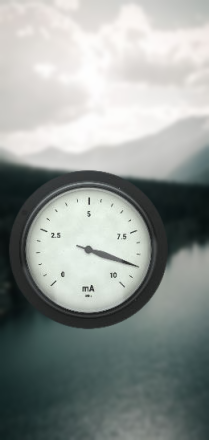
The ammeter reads 9 mA
